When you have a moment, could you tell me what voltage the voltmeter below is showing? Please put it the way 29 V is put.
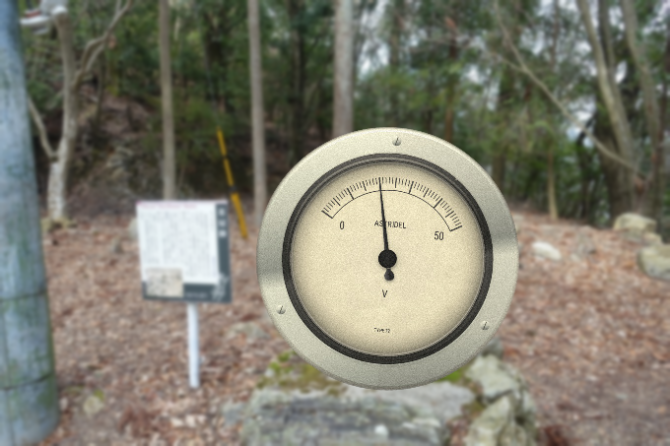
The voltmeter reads 20 V
